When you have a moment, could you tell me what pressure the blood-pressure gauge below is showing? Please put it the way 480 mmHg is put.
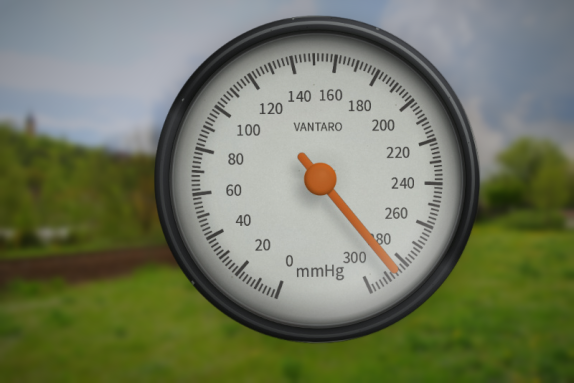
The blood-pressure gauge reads 286 mmHg
